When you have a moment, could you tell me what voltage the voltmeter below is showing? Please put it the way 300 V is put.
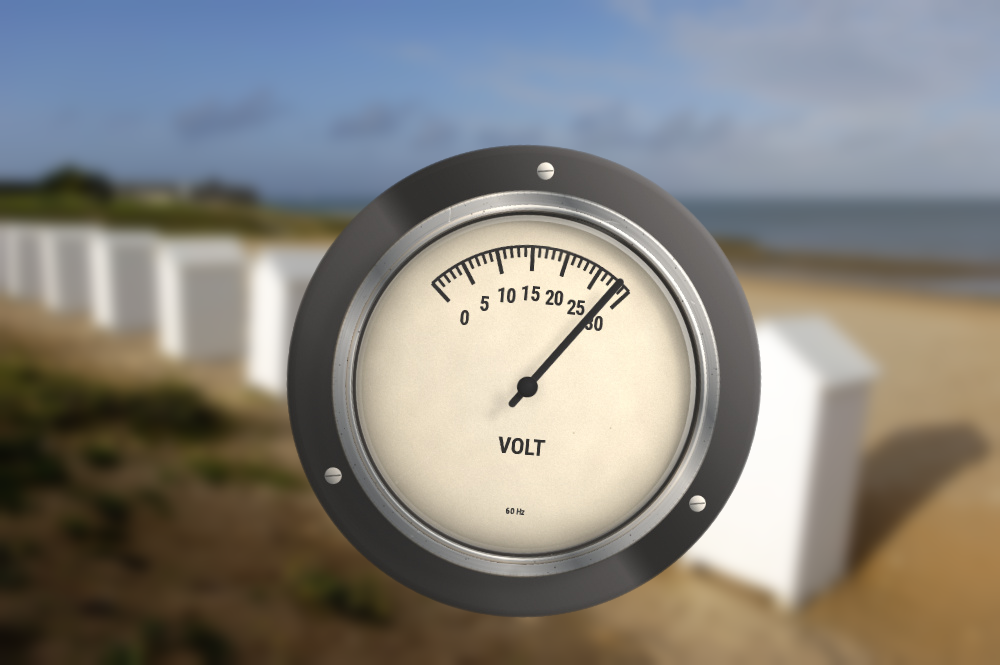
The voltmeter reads 28 V
